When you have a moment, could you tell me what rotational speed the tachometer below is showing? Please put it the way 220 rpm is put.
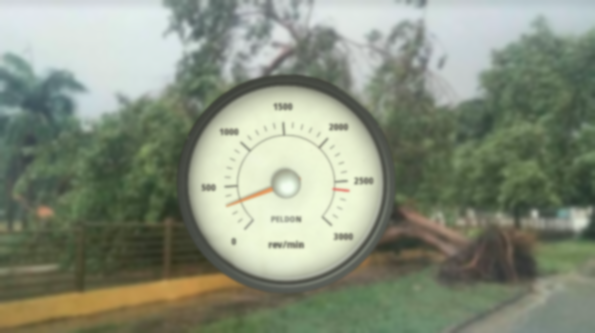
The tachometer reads 300 rpm
